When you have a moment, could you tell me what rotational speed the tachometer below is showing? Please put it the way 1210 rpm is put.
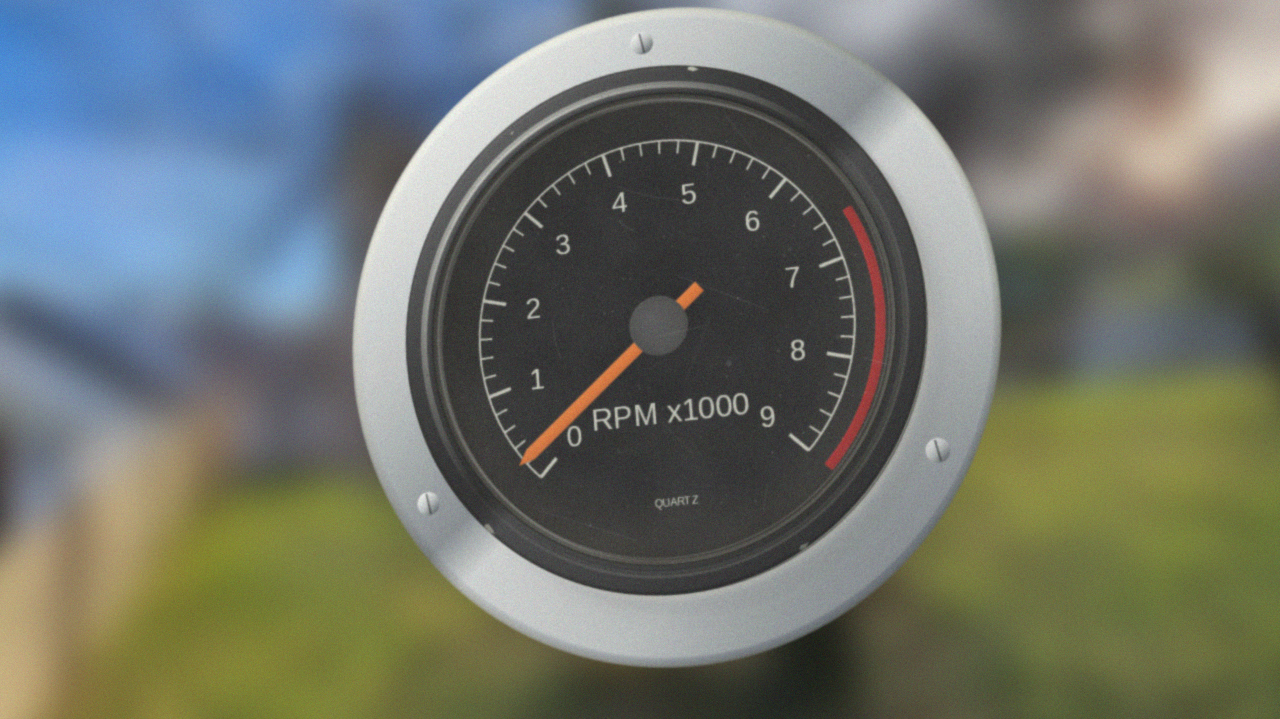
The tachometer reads 200 rpm
